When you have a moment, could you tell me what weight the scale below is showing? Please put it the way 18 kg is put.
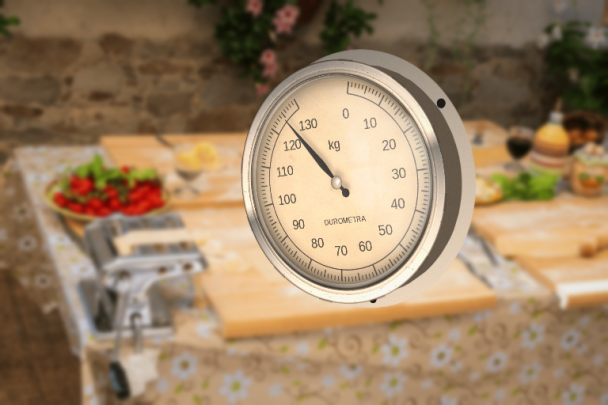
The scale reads 125 kg
